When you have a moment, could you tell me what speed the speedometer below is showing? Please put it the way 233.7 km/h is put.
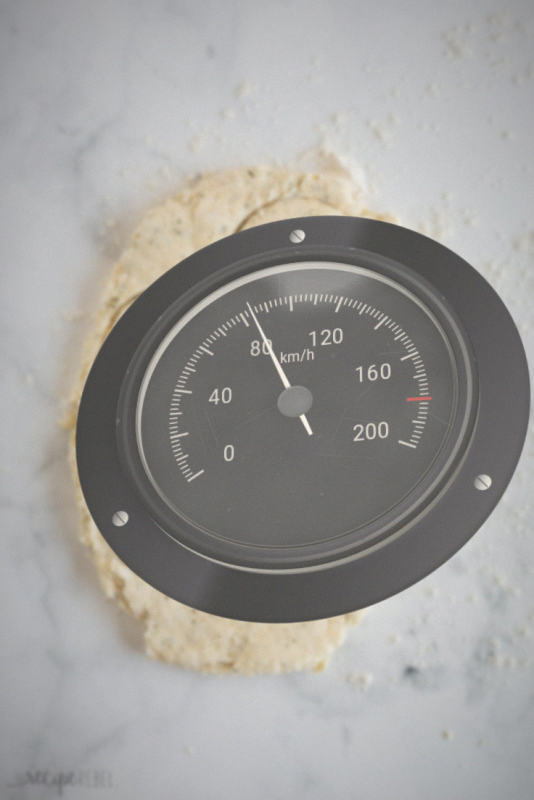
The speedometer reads 84 km/h
